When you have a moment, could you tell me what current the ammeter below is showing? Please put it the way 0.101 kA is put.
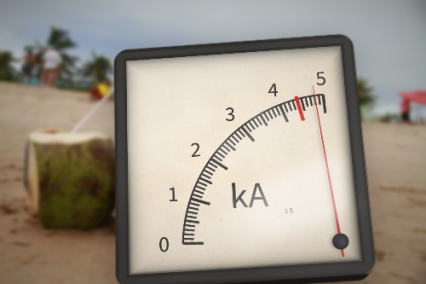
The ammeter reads 4.8 kA
